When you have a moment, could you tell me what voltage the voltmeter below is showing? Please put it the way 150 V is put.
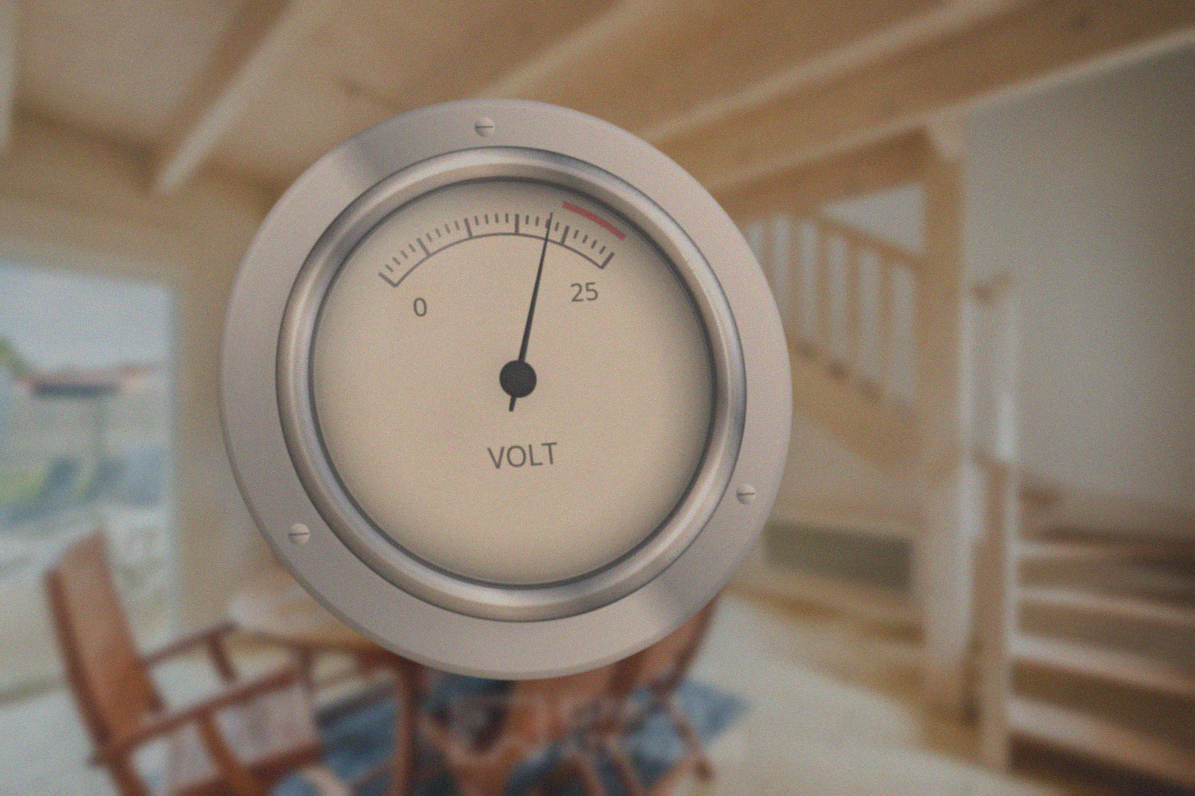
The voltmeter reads 18 V
